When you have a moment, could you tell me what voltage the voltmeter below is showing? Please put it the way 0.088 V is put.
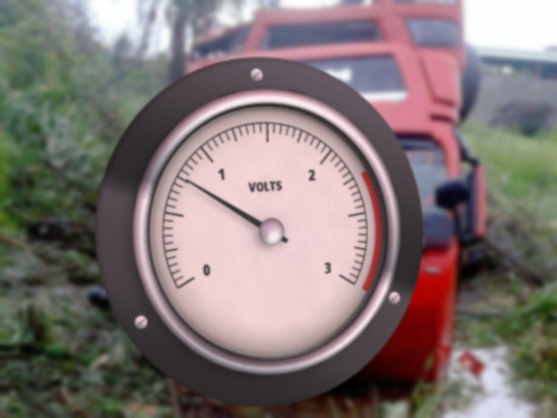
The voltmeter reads 0.75 V
